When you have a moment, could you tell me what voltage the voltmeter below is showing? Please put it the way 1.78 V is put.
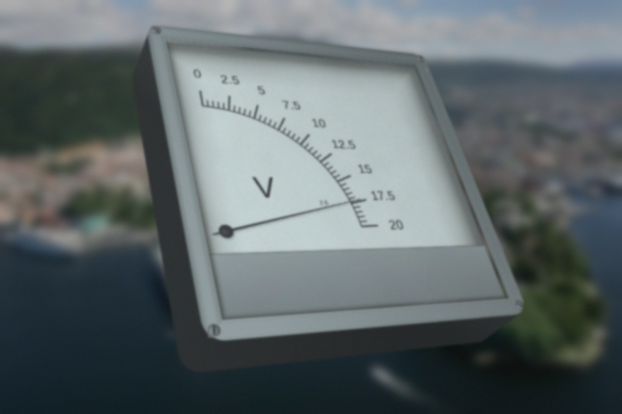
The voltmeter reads 17.5 V
